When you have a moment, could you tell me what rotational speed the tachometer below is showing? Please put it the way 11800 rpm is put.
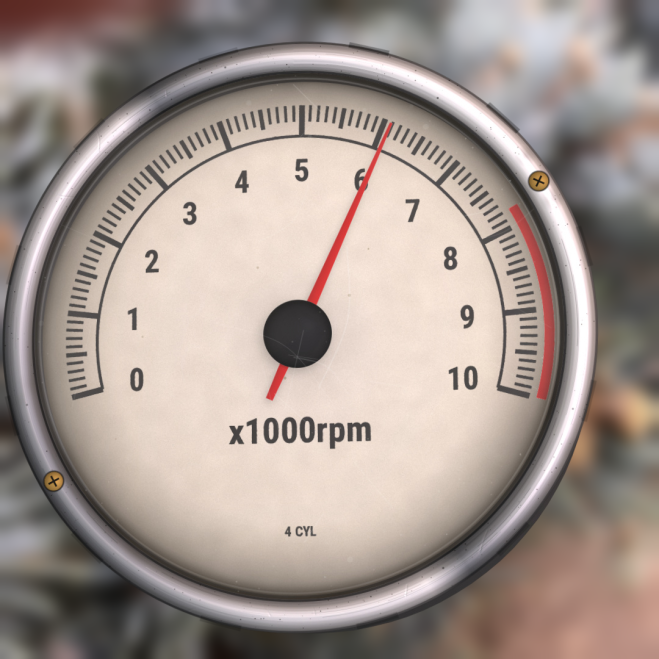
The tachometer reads 6100 rpm
